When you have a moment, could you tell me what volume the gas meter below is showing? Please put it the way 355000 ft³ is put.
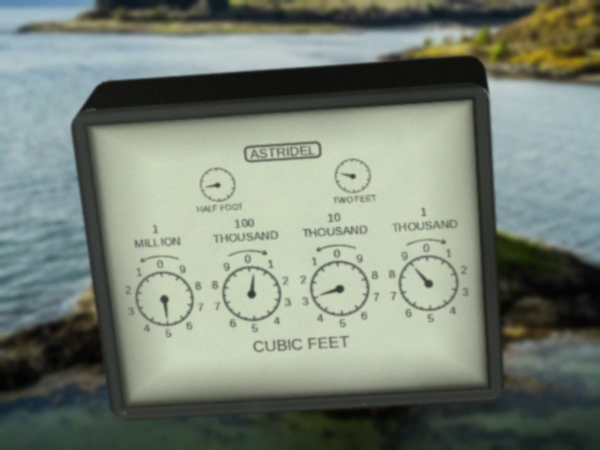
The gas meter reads 502900 ft³
